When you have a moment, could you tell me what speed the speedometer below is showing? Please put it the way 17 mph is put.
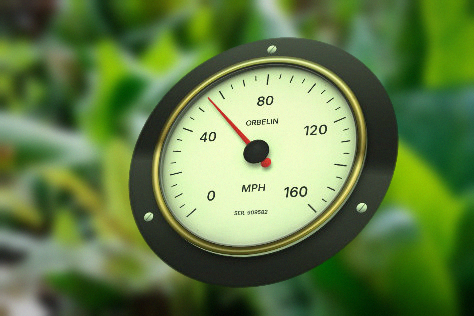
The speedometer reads 55 mph
